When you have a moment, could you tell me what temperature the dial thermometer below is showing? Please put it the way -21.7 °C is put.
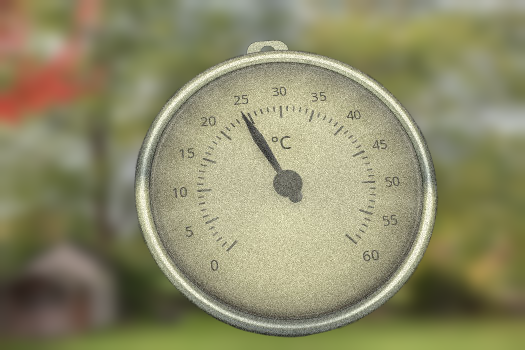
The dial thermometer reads 24 °C
